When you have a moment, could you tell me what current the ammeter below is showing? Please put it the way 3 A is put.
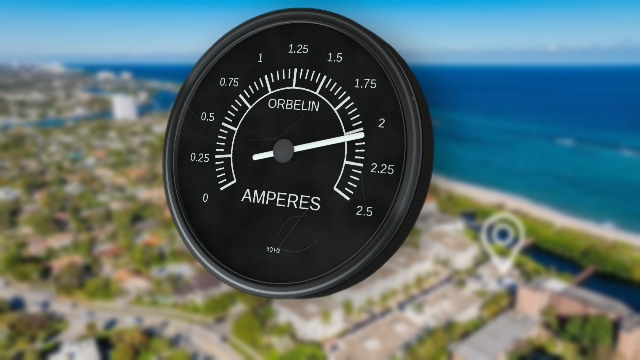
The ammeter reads 2.05 A
